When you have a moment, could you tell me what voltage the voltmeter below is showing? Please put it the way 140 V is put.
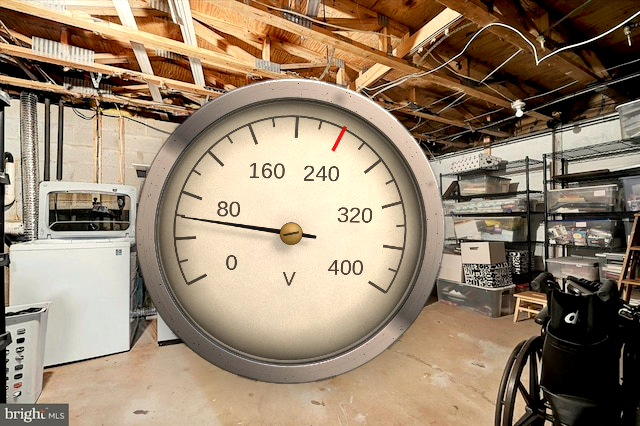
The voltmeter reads 60 V
